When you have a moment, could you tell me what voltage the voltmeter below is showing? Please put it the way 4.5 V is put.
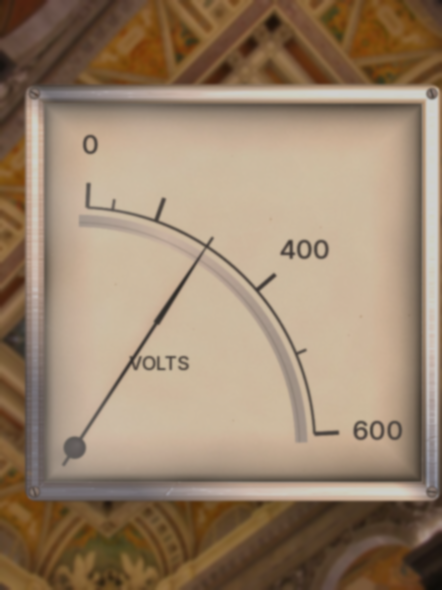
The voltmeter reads 300 V
